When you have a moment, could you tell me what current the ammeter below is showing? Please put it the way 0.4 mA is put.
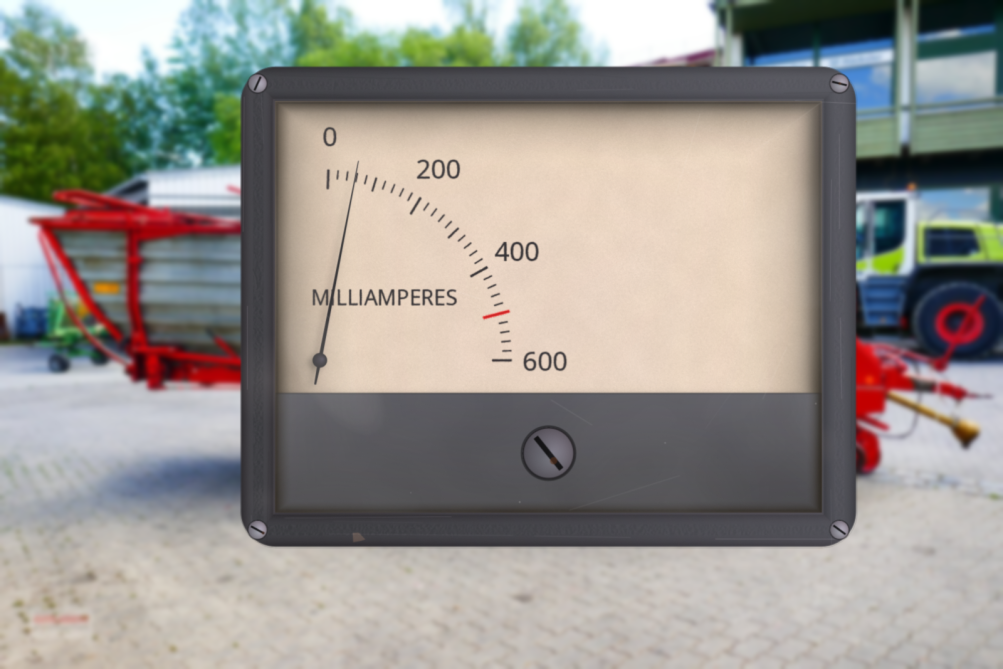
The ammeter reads 60 mA
